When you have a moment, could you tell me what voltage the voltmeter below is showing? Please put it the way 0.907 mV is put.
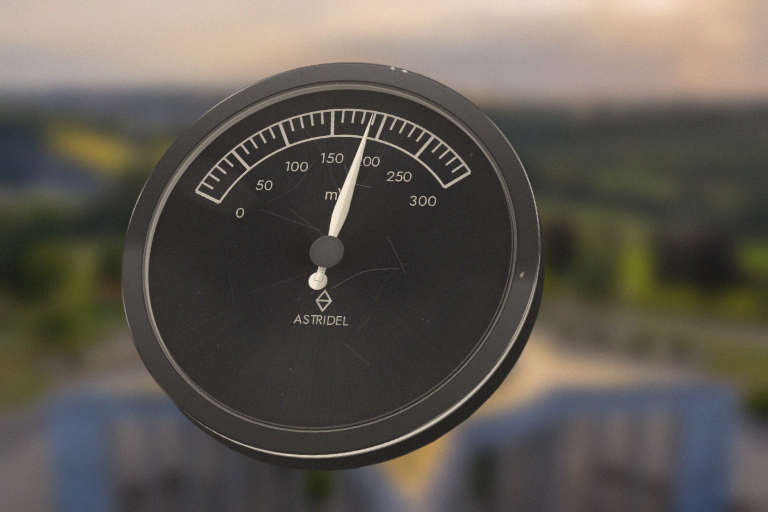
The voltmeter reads 190 mV
